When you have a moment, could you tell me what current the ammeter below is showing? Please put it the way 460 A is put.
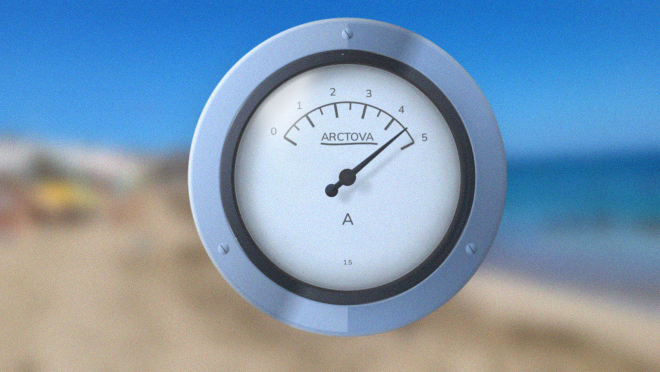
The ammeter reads 4.5 A
